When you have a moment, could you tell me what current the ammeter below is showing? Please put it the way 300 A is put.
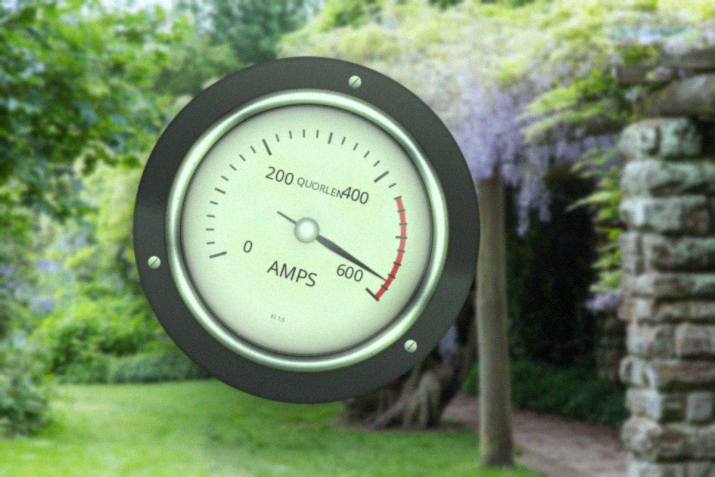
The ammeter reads 570 A
